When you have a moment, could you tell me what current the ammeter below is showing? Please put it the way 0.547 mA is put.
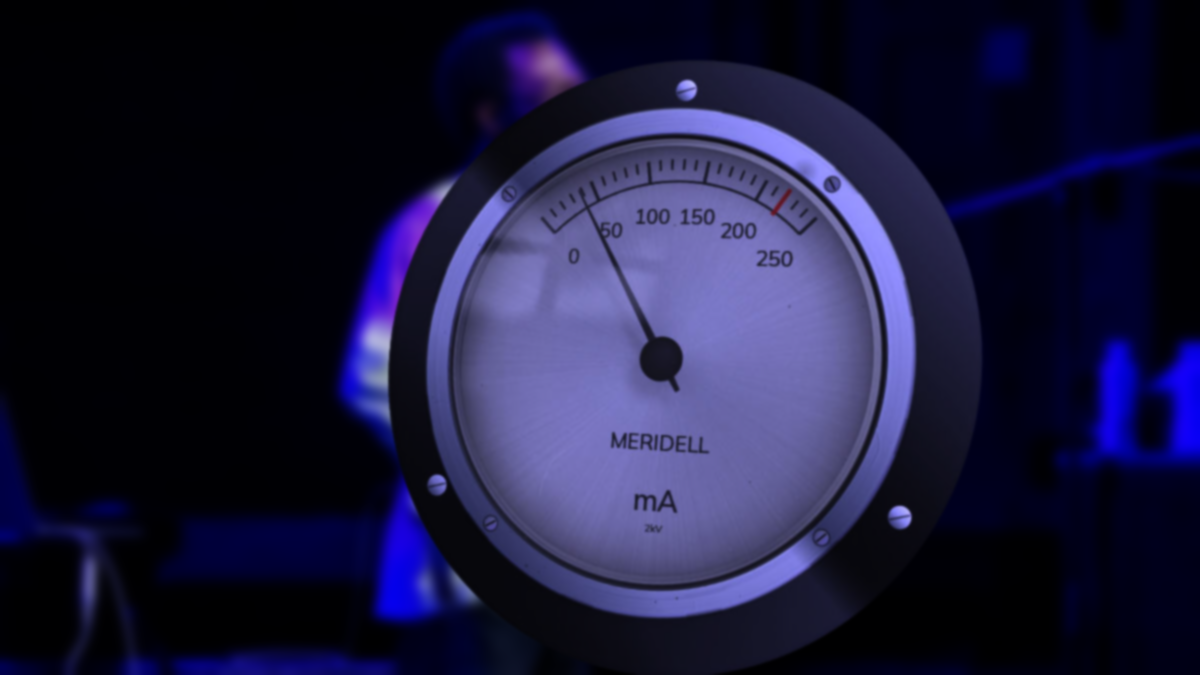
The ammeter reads 40 mA
